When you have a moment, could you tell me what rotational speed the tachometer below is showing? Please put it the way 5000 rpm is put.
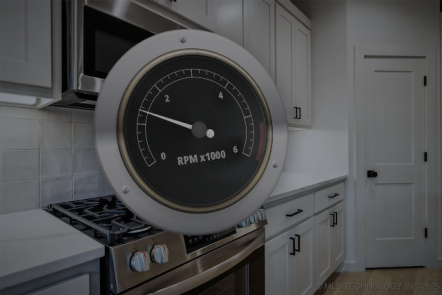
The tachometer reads 1300 rpm
